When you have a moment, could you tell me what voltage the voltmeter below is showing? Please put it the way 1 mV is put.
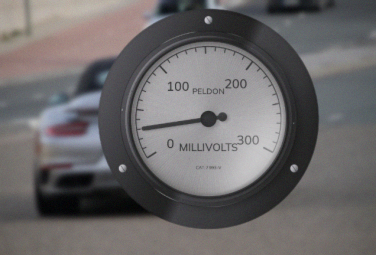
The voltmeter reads 30 mV
